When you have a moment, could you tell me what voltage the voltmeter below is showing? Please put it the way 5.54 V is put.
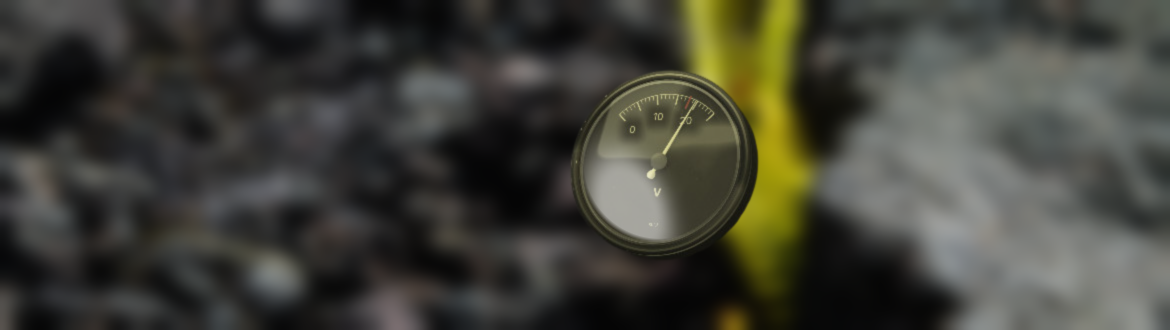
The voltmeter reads 20 V
